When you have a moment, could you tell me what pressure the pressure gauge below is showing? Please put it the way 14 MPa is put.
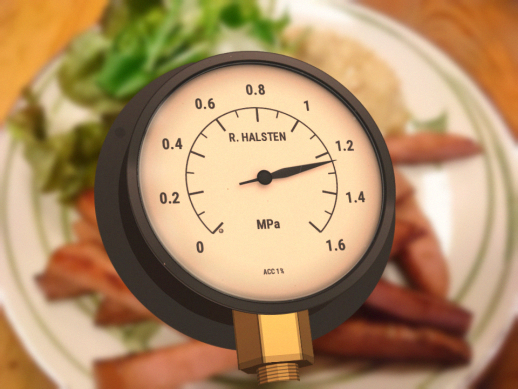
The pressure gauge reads 1.25 MPa
